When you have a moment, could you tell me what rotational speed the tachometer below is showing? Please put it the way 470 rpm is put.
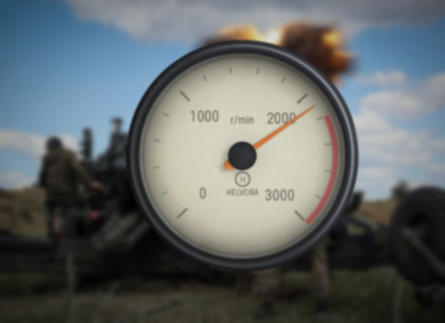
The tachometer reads 2100 rpm
